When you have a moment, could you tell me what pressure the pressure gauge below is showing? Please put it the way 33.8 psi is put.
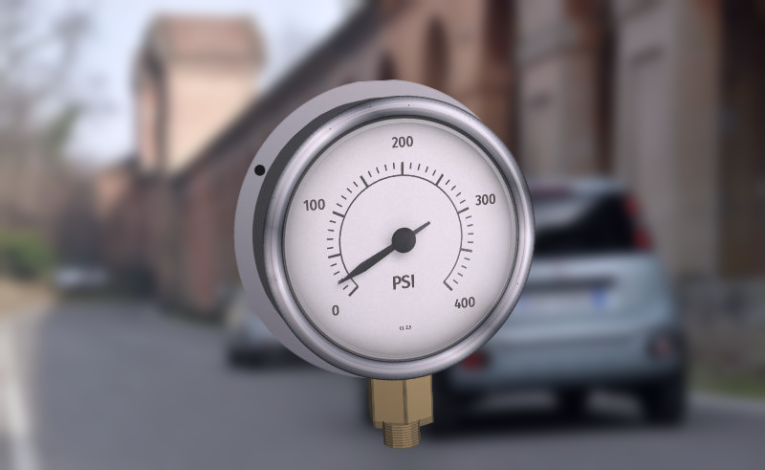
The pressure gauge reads 20 psi
